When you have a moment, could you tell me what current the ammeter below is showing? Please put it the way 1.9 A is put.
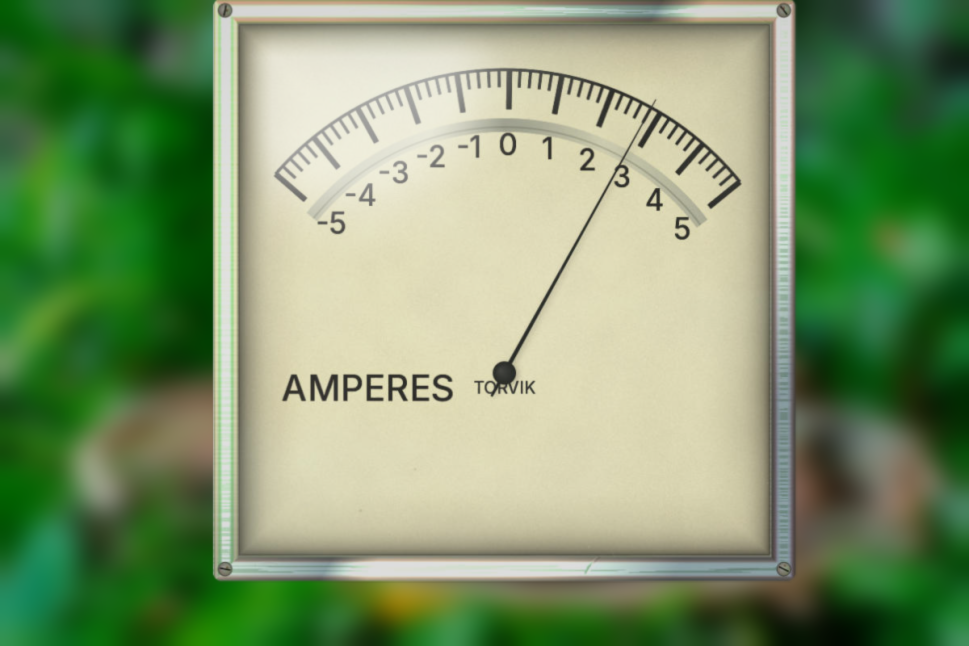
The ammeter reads 2.8 A
